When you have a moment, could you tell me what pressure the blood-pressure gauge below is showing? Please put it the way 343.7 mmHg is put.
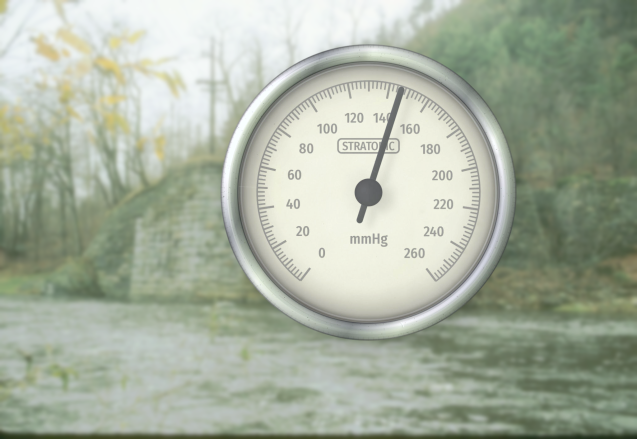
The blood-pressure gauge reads 146 mmHg
